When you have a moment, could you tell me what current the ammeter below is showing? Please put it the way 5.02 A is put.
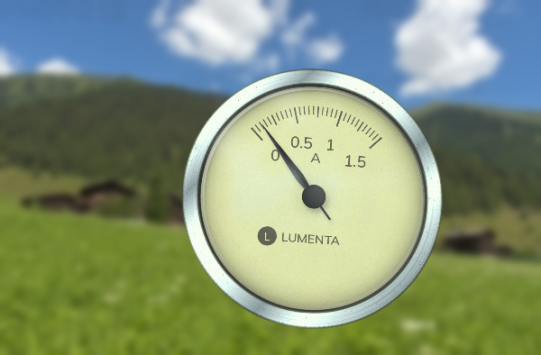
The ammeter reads 0.1 A
